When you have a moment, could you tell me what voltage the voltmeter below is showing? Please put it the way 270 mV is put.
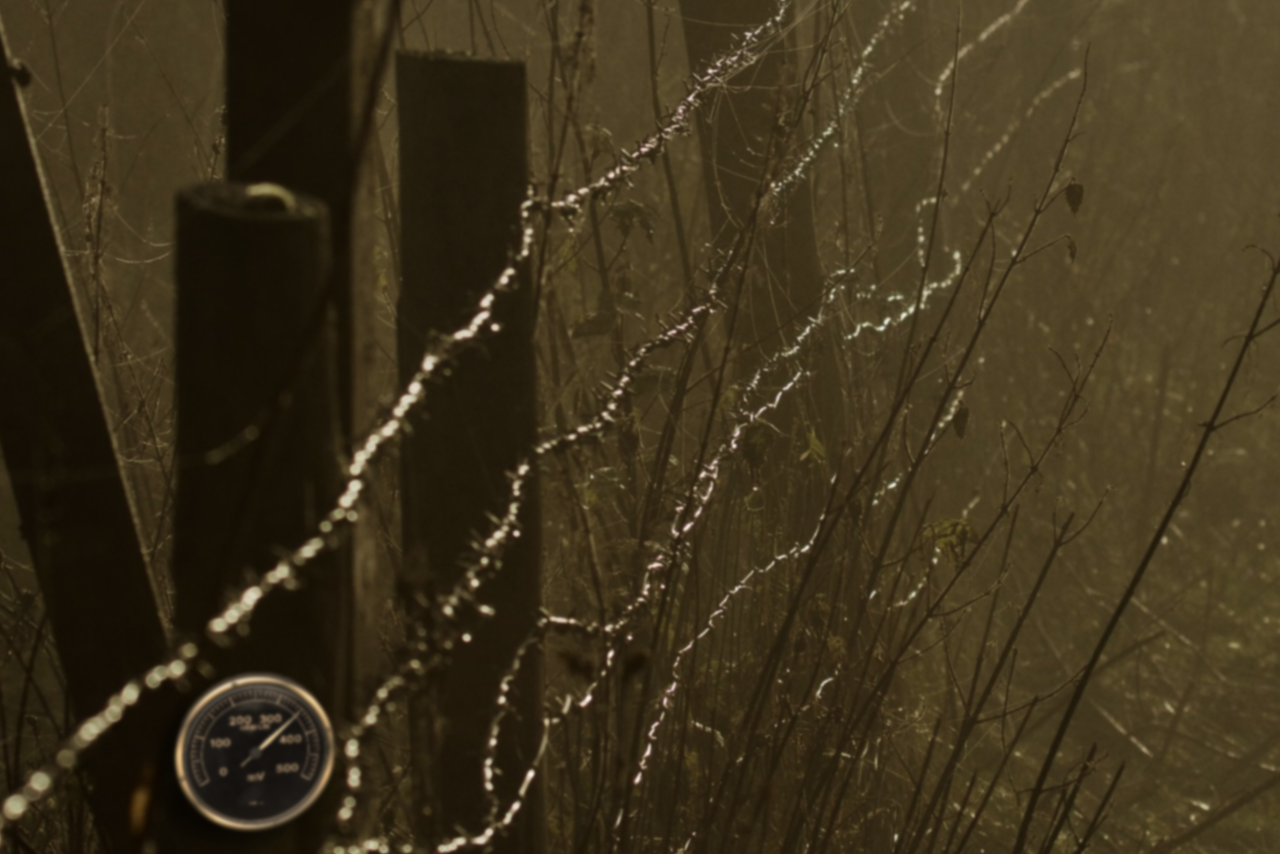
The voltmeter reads 350 mV
